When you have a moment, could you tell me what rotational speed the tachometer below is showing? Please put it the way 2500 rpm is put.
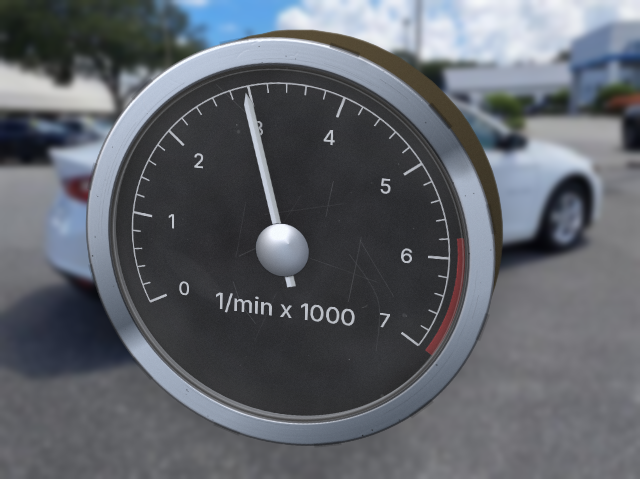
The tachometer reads 3000 rpm
